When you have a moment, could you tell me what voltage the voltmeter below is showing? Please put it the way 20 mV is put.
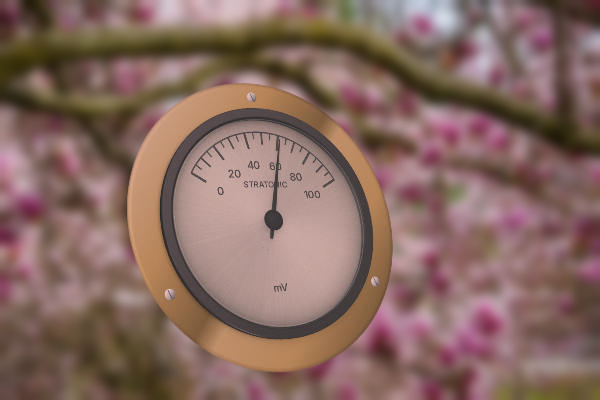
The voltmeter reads 60 mV
